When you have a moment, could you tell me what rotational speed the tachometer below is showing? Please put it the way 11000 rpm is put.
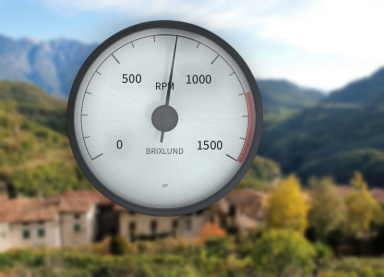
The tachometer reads 800 rpm
